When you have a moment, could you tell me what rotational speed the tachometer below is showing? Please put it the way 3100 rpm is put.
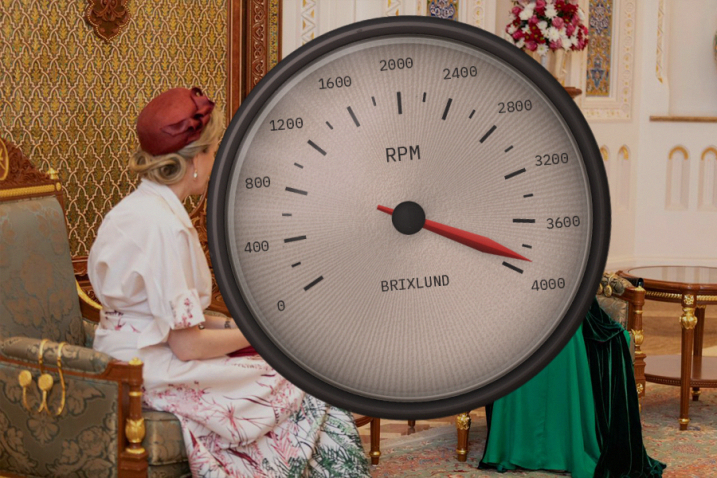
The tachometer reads 3900 rpm
